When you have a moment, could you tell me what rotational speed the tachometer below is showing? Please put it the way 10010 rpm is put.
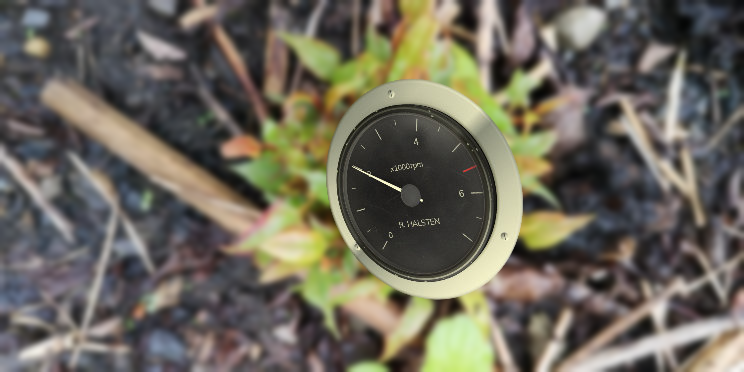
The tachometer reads 2000 rpm
